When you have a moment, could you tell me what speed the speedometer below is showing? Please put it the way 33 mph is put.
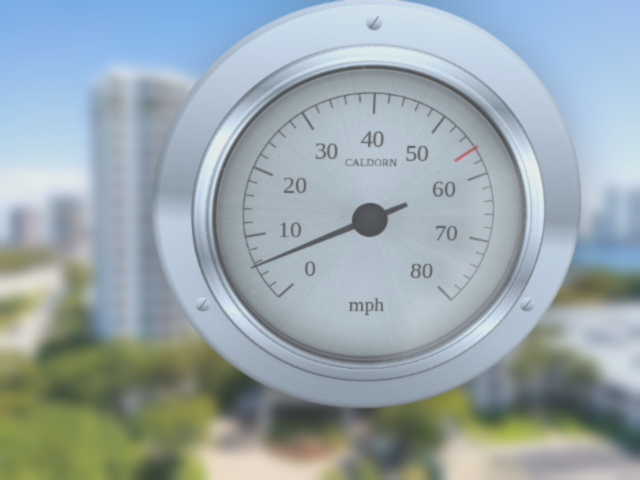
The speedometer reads 6 mph
